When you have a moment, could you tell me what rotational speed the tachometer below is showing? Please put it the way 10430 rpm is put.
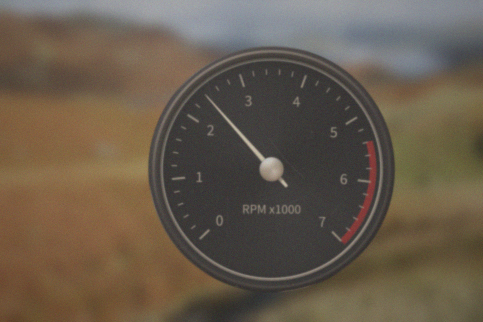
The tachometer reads 2400 rpm
